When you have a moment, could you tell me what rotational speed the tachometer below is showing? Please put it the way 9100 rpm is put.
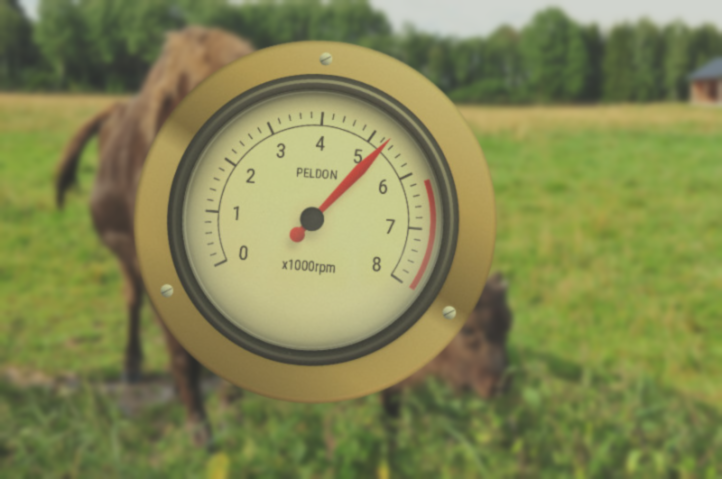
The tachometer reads 5300 rpm
